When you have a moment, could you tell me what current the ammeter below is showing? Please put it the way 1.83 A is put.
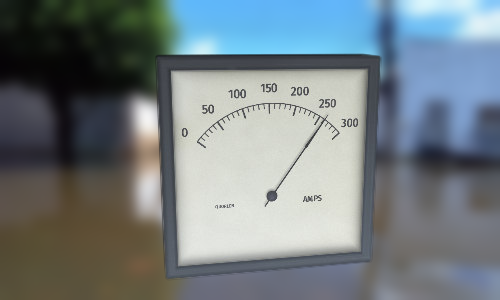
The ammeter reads 260 A
